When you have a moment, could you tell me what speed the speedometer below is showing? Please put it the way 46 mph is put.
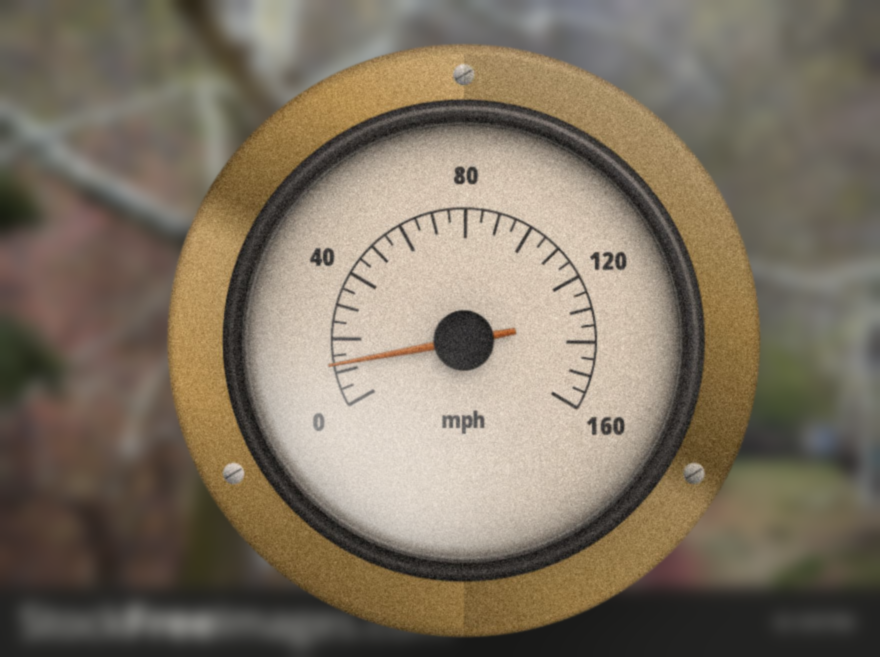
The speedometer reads 12.5 mph
